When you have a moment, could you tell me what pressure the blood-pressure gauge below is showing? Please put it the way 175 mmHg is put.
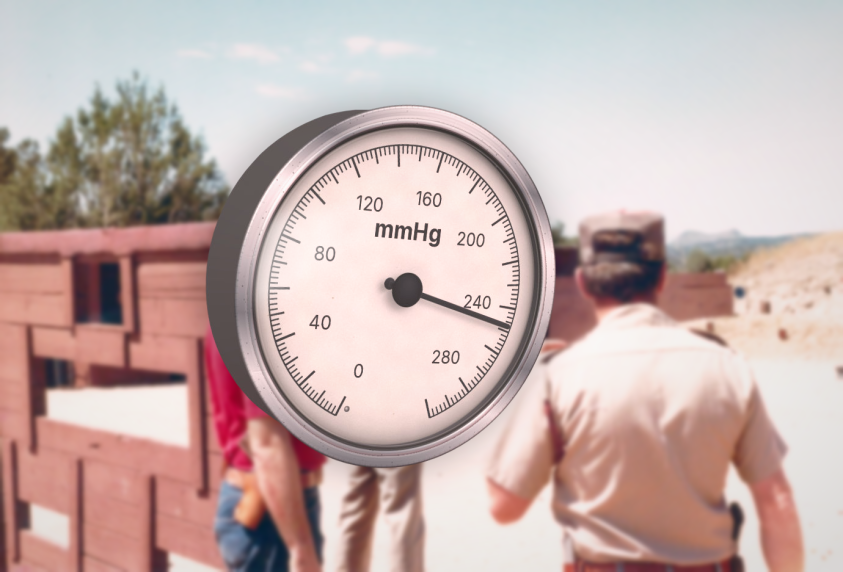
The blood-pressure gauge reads 248 mmHg
